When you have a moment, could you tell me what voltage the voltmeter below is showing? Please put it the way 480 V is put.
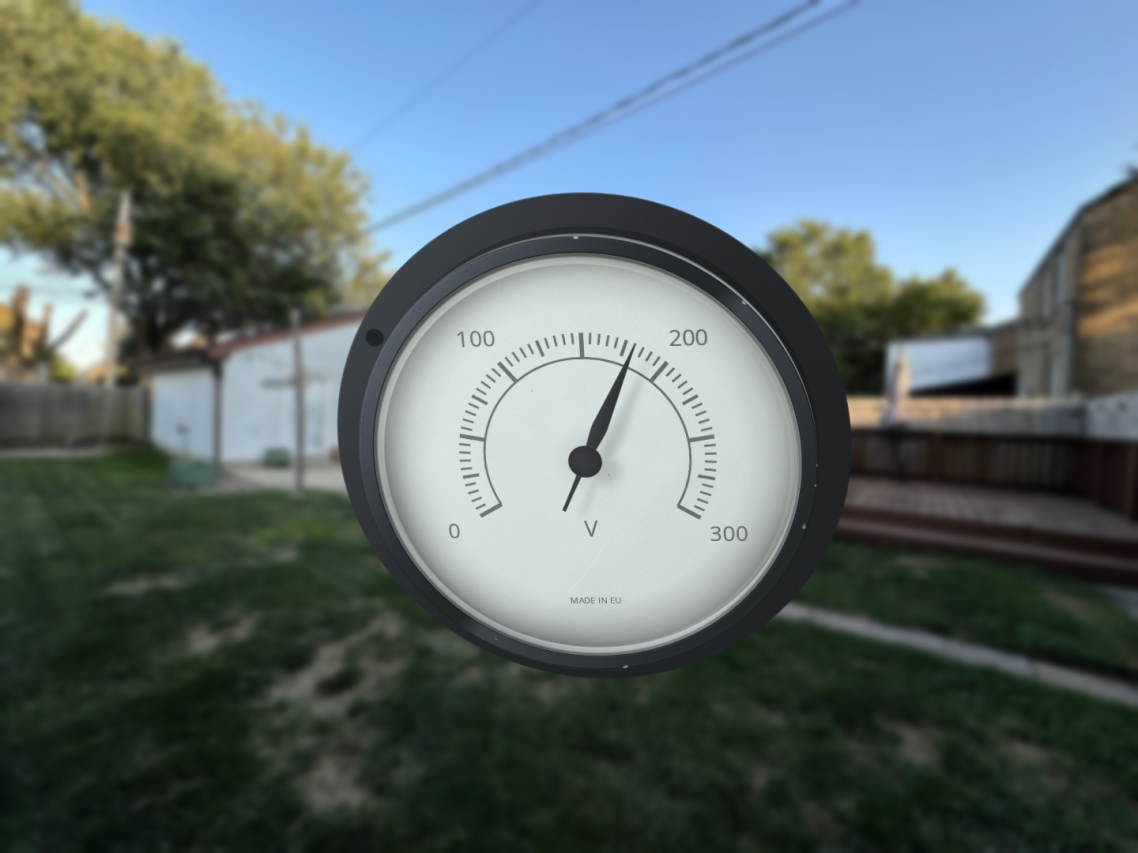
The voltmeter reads 180 V
